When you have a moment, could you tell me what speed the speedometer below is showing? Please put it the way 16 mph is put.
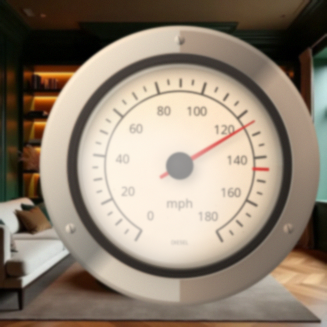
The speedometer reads 125 mph
